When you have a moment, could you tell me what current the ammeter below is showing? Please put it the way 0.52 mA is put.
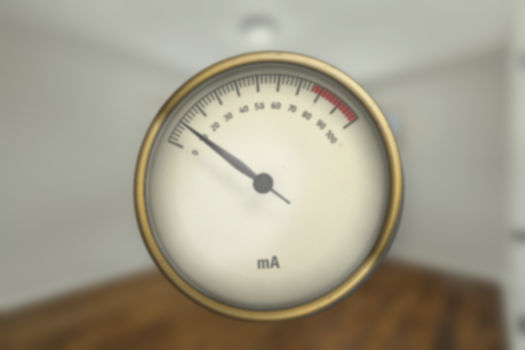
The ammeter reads 10 mA
